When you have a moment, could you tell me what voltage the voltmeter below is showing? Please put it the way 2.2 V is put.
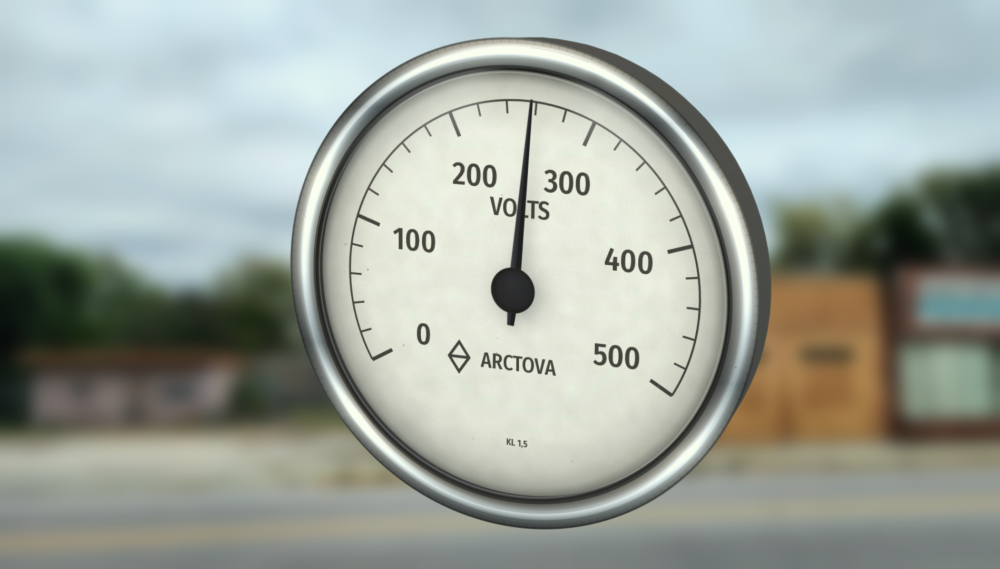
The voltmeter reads 260 V
